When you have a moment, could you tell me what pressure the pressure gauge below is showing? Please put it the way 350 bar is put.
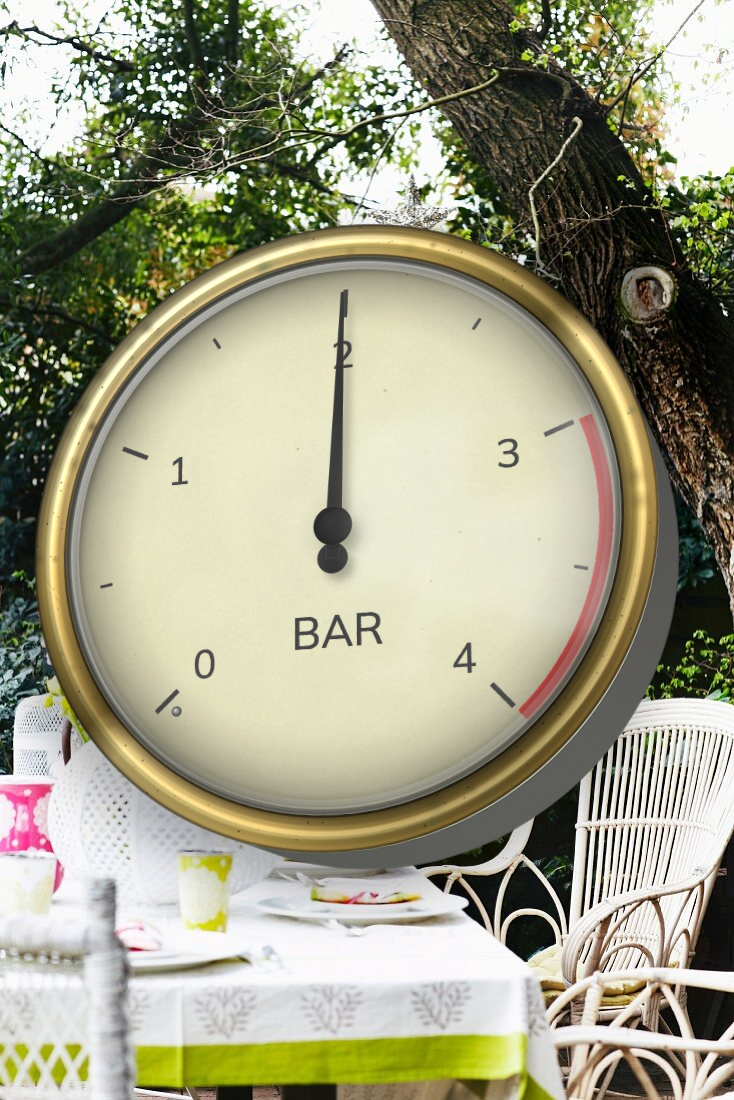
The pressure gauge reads 2 bar
